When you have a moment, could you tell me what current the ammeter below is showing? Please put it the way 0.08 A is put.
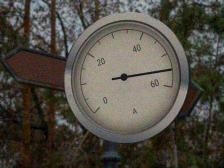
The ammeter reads 55 A
